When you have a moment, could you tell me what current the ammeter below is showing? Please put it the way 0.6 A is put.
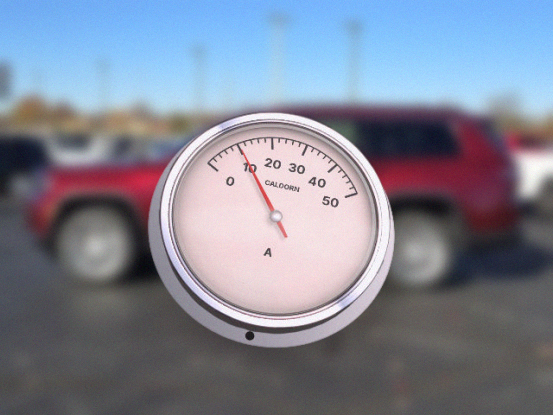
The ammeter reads 10 A
